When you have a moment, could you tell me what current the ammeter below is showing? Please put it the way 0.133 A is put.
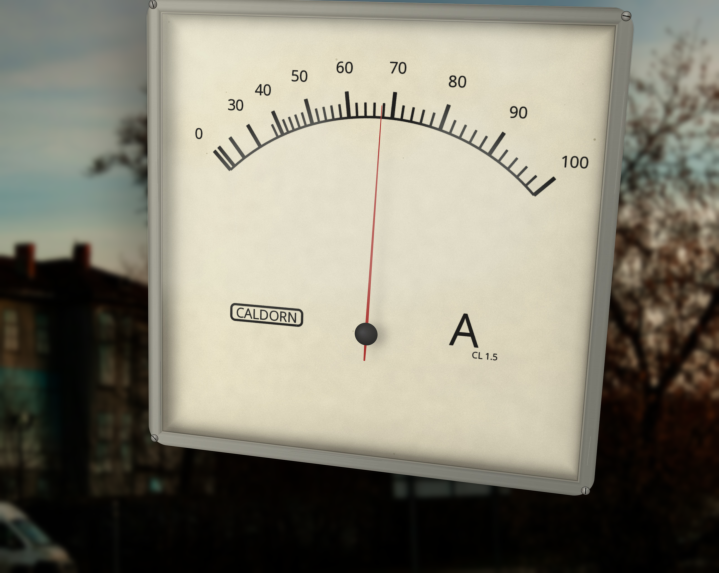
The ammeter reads 68 A
